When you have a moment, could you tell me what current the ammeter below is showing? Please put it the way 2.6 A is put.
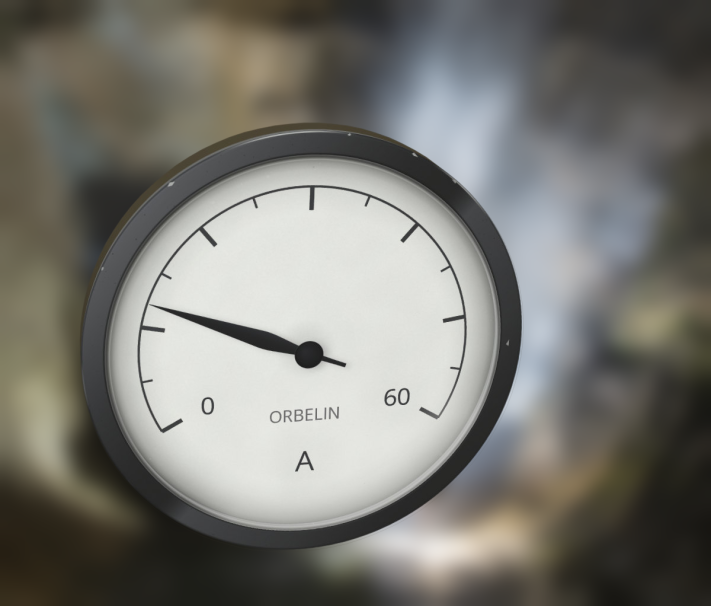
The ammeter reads 12.5 A
